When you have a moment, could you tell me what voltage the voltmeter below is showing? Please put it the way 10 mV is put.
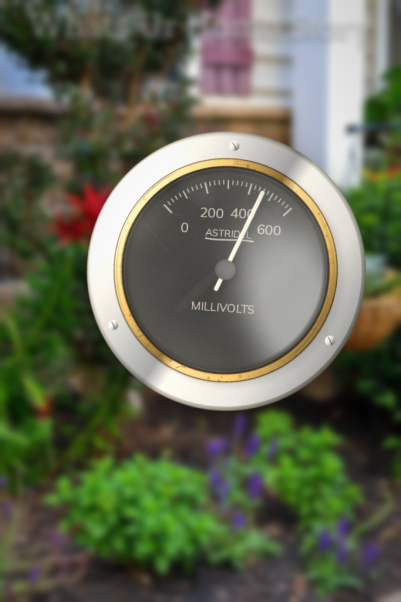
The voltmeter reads 460 mV
